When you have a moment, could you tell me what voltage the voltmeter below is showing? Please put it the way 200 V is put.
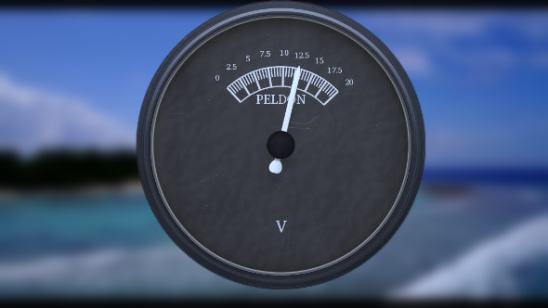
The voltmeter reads 12.5 V
